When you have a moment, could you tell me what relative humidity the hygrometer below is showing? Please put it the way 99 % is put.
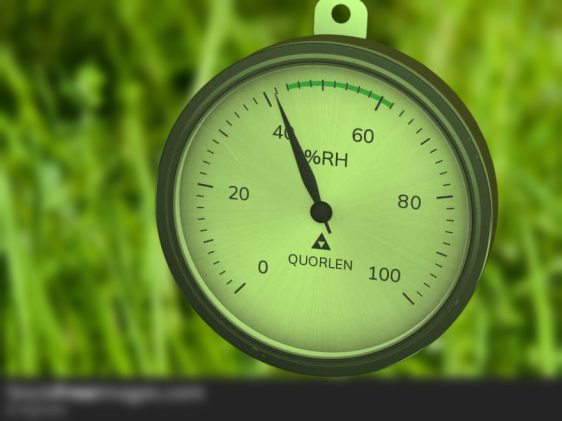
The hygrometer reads 42 %
